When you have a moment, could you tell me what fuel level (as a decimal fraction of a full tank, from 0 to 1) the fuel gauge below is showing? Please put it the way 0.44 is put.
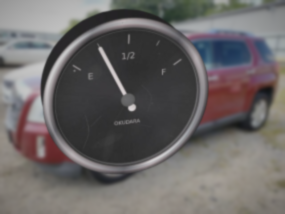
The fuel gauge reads 0.25
